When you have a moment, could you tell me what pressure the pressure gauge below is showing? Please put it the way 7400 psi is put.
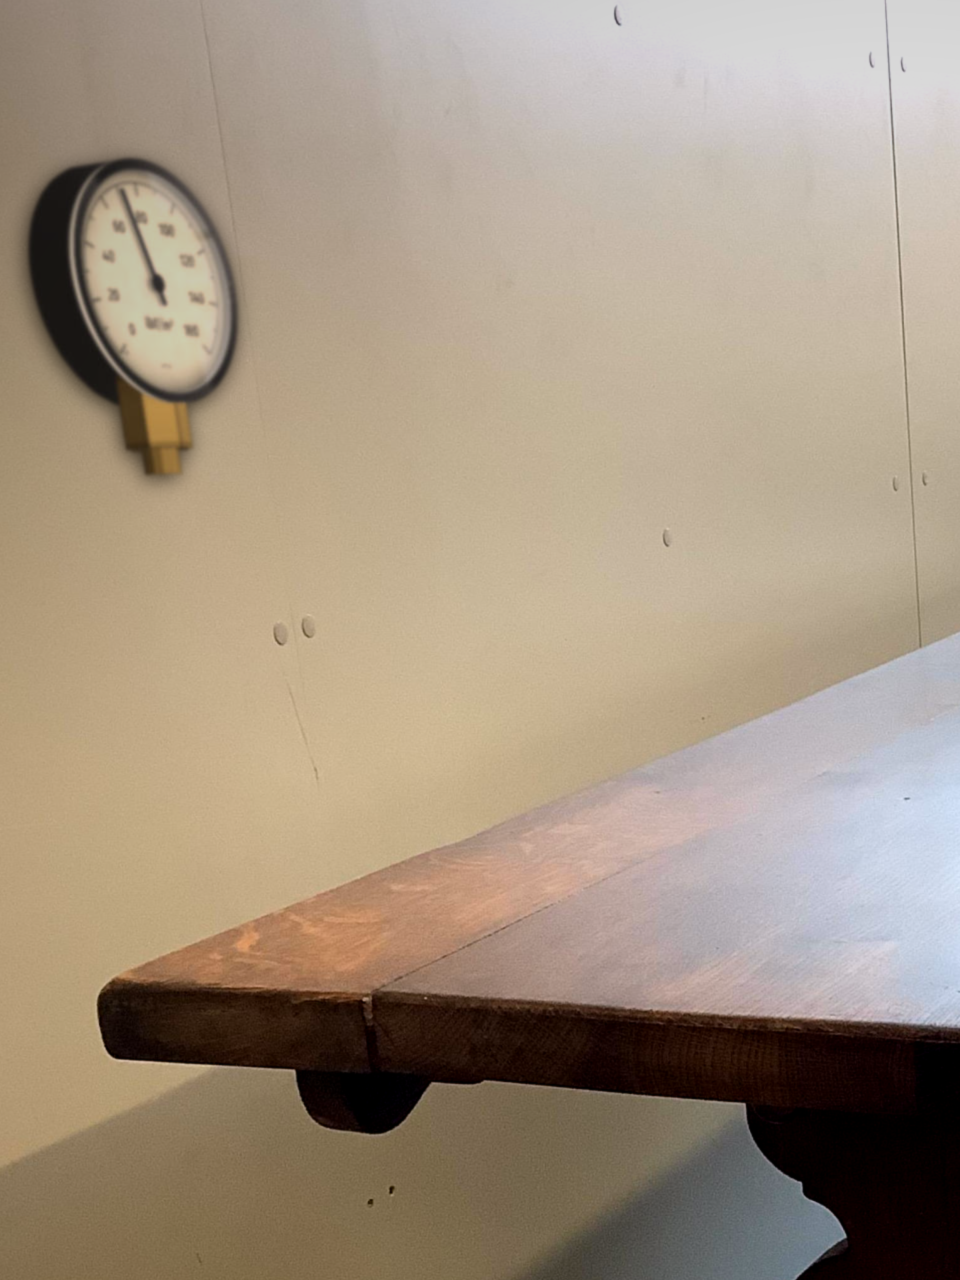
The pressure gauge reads 70 psi
